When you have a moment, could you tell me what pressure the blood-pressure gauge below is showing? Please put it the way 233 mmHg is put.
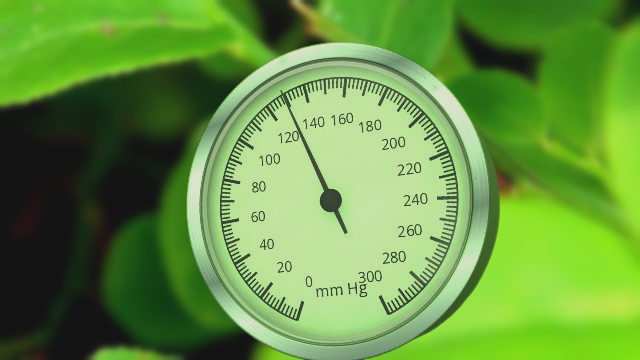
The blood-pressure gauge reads 130 mmHg
